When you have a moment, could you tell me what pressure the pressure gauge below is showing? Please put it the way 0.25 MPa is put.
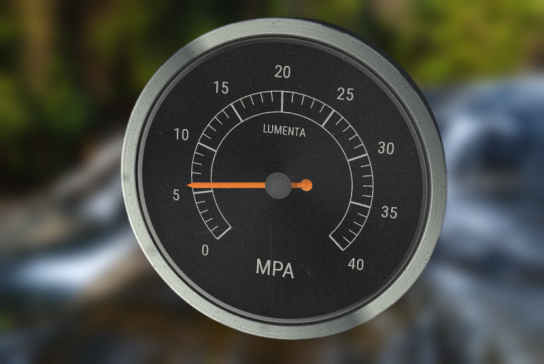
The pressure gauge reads 6 MPa
